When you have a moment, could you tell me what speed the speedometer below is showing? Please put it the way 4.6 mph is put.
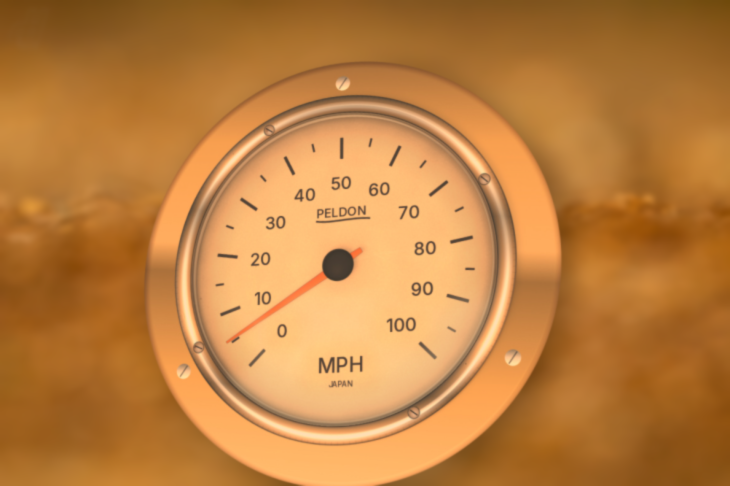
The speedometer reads 5 mph
